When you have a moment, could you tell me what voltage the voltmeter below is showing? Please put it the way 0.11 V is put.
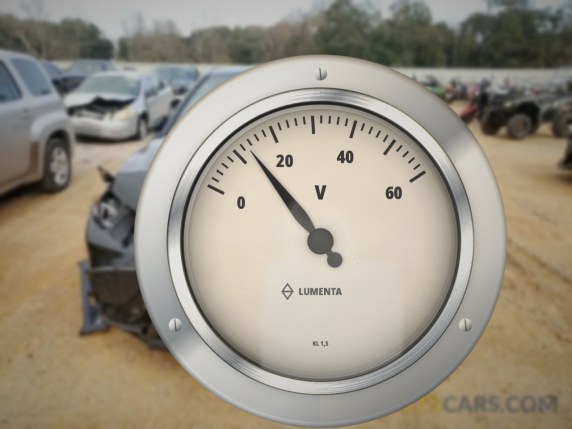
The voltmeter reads 13 V
